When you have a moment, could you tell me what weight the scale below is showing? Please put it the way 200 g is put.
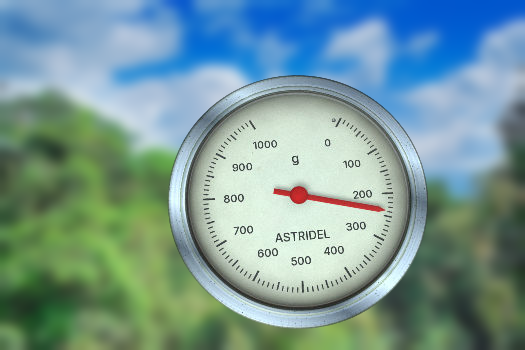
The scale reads 240 g
